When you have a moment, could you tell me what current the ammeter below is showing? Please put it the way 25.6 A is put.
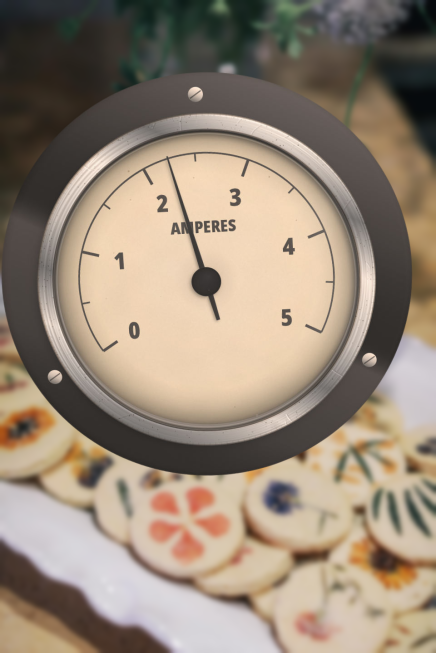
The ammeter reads 2.25 A
